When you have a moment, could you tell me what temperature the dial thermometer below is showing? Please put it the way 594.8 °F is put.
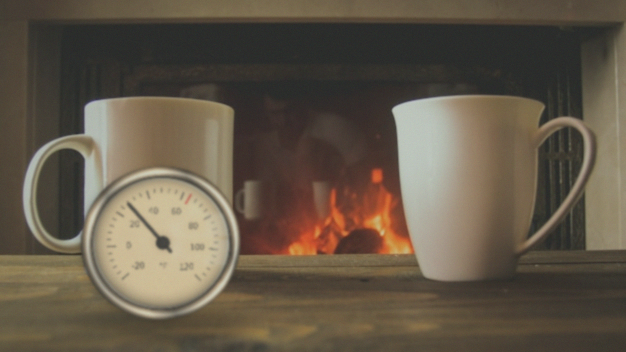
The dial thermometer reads 28 °F
